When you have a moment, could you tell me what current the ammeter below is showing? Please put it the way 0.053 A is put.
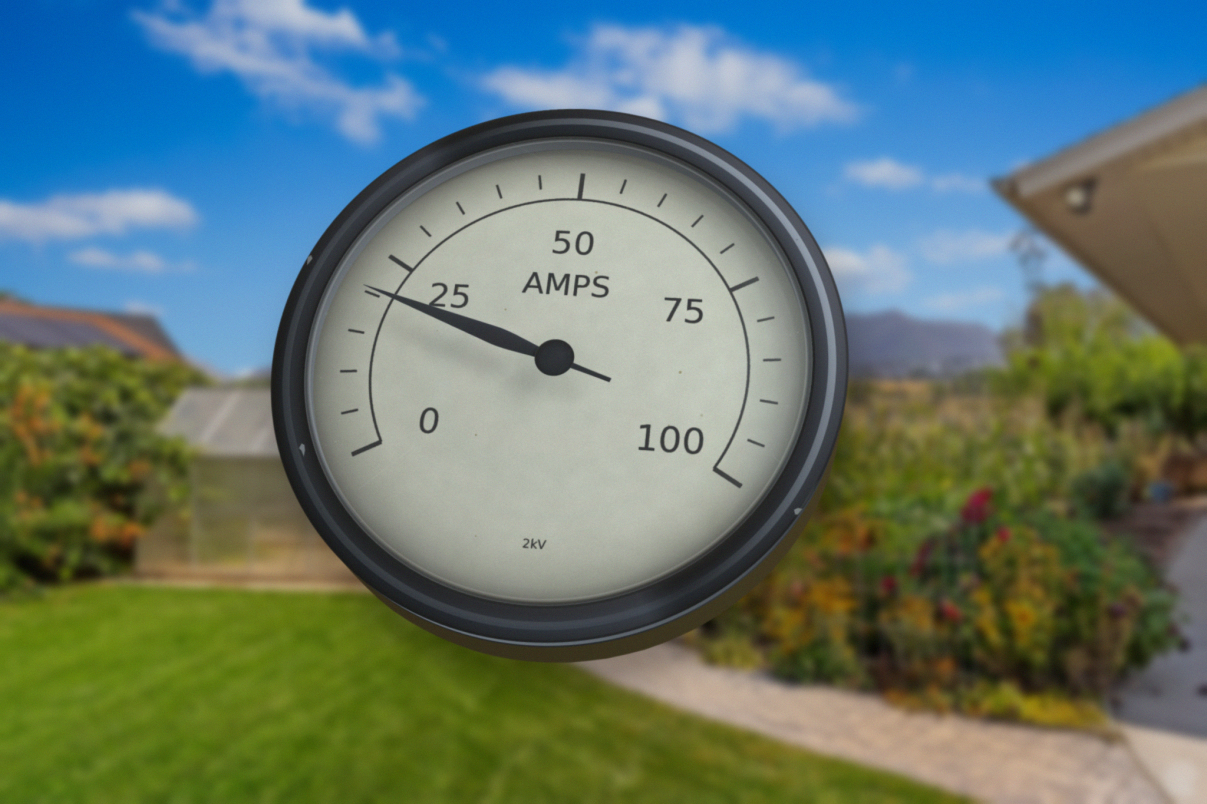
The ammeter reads 20 A
